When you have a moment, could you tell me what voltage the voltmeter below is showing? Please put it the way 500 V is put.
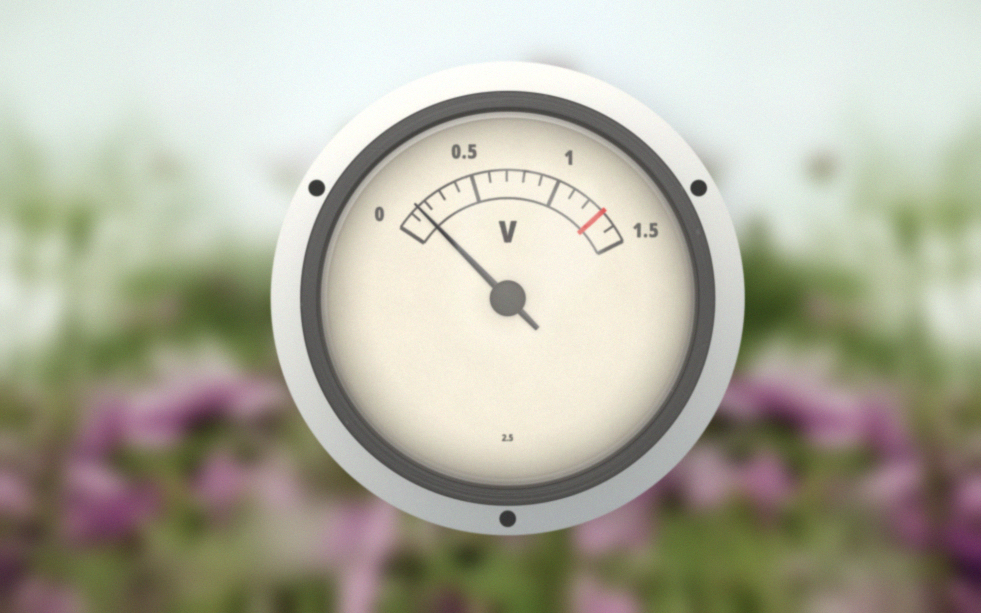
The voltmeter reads 0.15 V
